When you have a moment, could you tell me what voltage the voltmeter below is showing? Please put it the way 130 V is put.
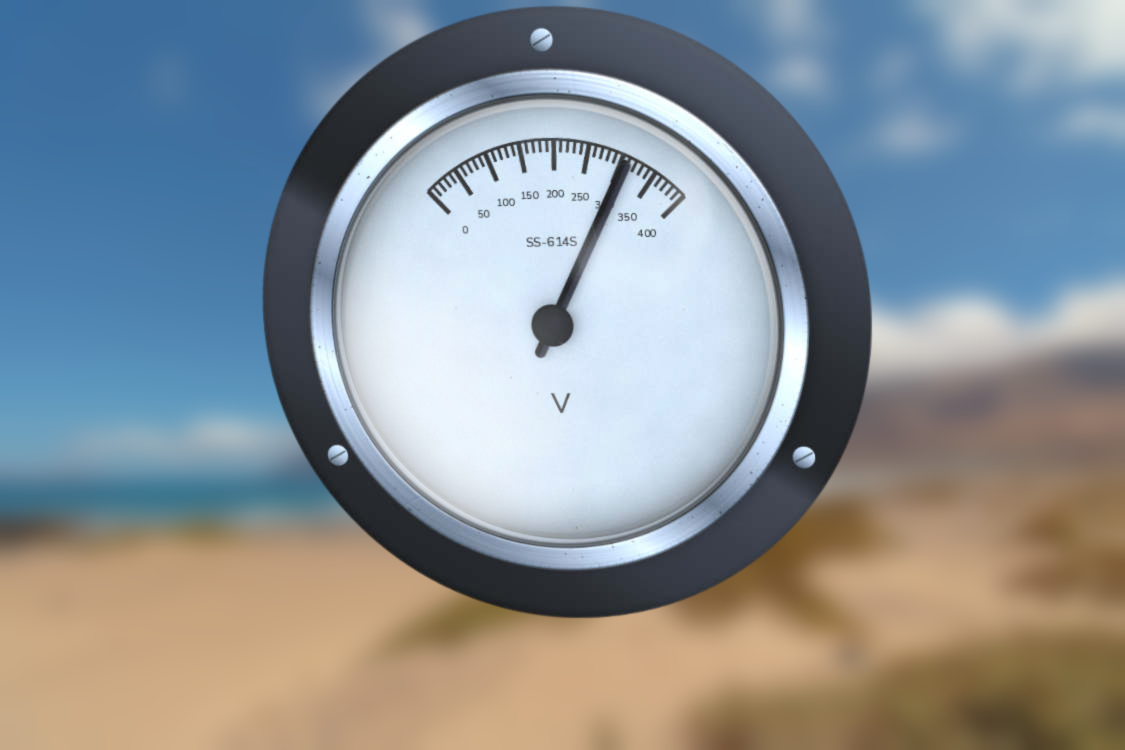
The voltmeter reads 310 V
